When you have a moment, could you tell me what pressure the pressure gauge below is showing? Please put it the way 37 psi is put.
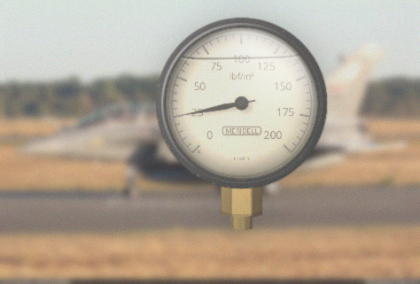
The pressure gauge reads 25 psi
